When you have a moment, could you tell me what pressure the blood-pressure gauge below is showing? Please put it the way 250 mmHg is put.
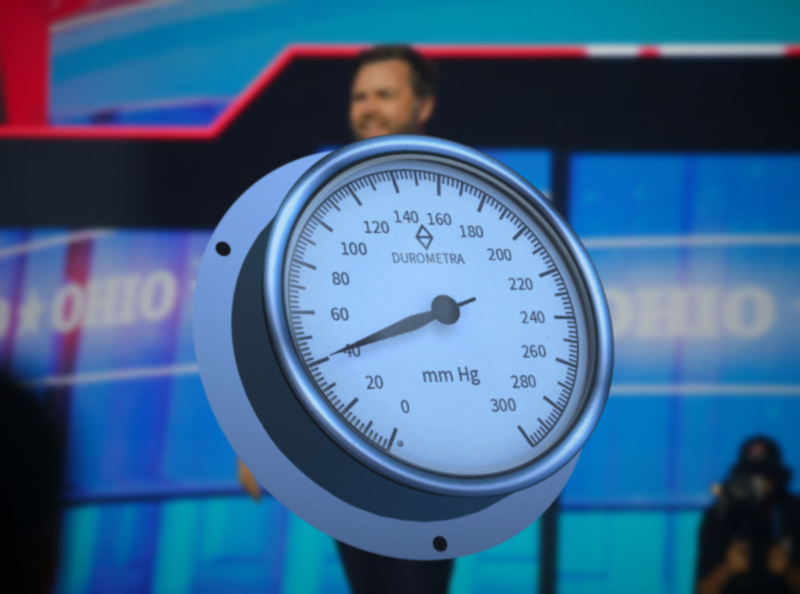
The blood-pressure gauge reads 40 mmHg
